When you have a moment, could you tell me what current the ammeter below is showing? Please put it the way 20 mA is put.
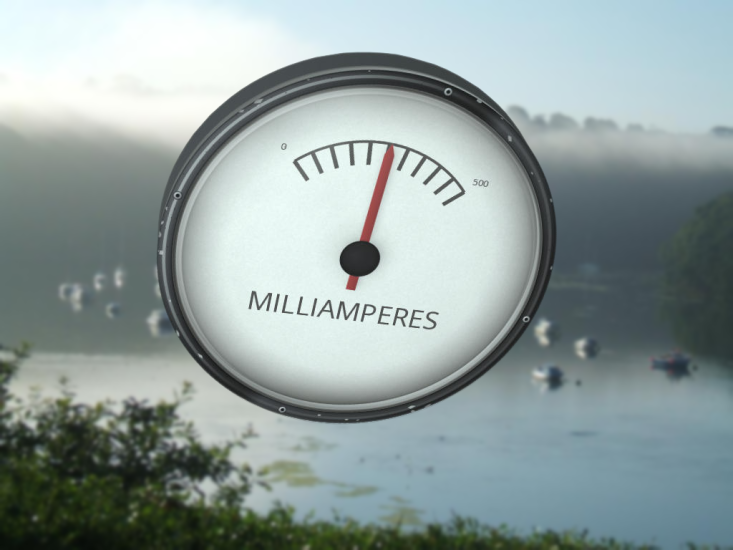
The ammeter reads 250 mA
